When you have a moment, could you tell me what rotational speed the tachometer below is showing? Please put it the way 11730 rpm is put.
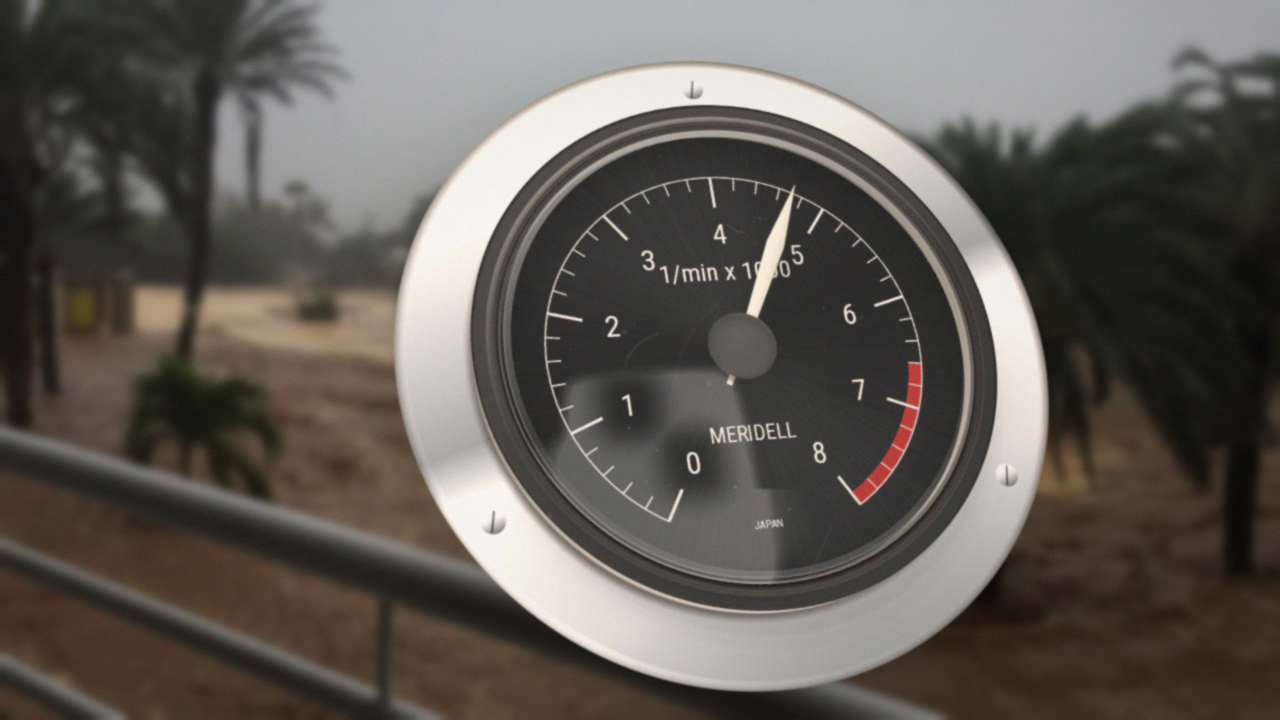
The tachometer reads 4700 rpm
